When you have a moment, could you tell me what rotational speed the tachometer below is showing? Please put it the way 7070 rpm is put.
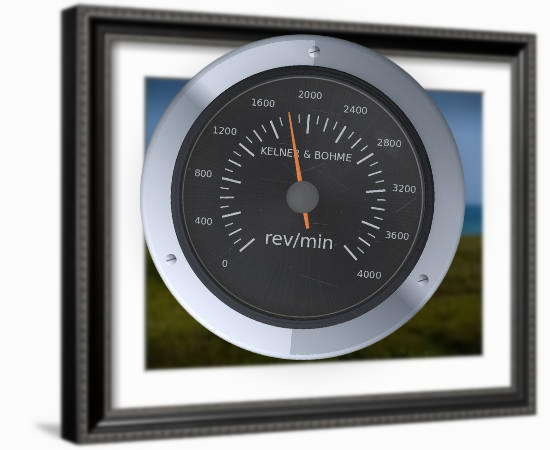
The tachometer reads 1800 rpm
